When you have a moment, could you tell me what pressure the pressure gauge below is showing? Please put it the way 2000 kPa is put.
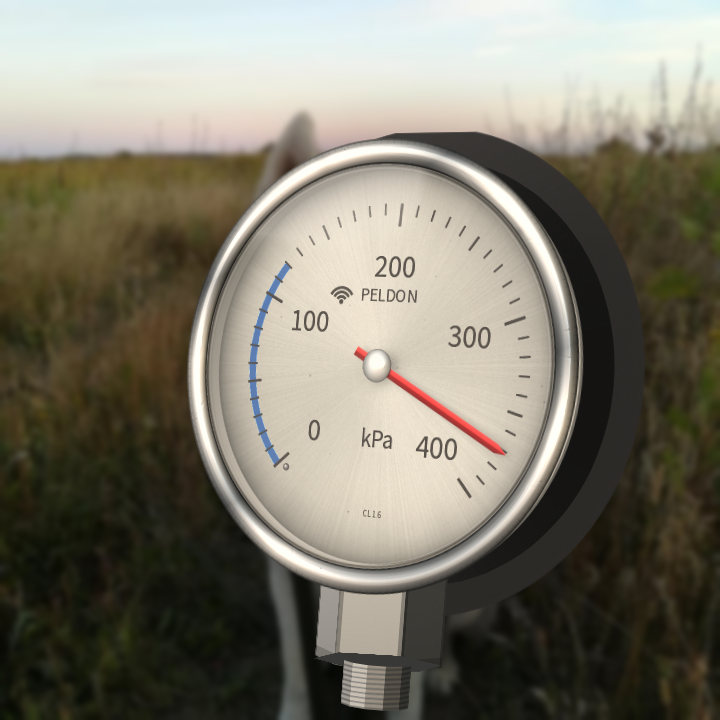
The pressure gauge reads 370 kPa
